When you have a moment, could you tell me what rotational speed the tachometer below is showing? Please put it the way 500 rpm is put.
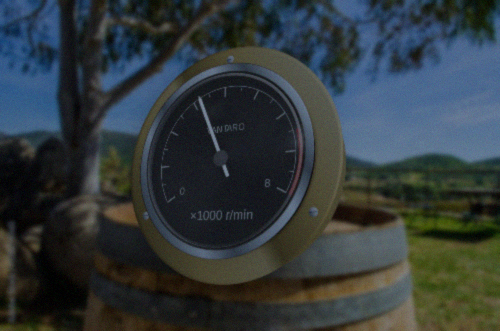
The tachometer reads 3250 rpm
